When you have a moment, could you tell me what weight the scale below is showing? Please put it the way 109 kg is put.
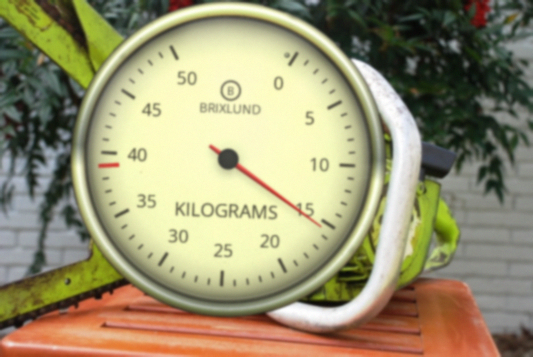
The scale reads 15.5 kg
